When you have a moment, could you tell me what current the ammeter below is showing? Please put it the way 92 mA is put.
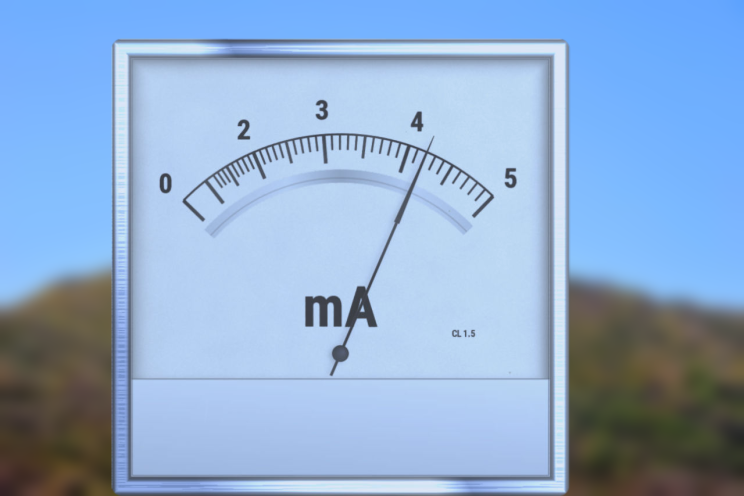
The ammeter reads 4.2 mA
